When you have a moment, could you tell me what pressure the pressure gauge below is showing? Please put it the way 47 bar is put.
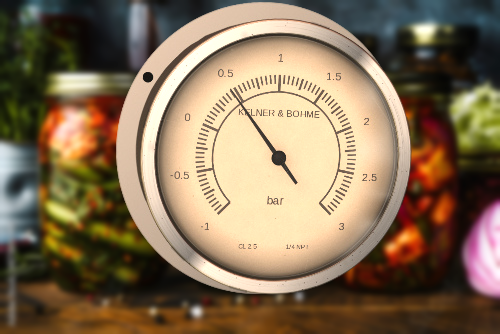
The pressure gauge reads 0.45 bar
